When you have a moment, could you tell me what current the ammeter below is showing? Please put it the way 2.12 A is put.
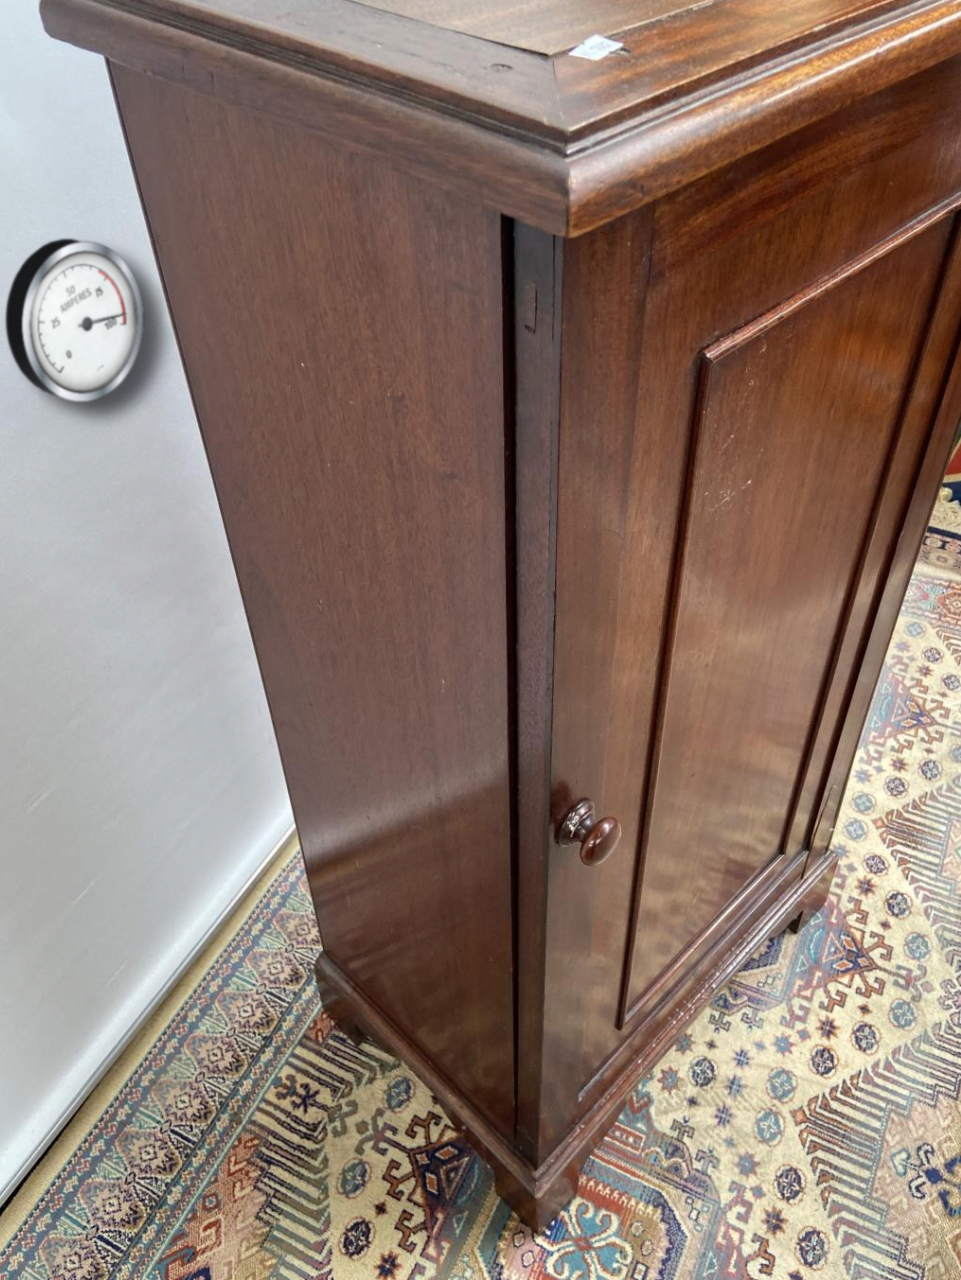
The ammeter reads 95 A
